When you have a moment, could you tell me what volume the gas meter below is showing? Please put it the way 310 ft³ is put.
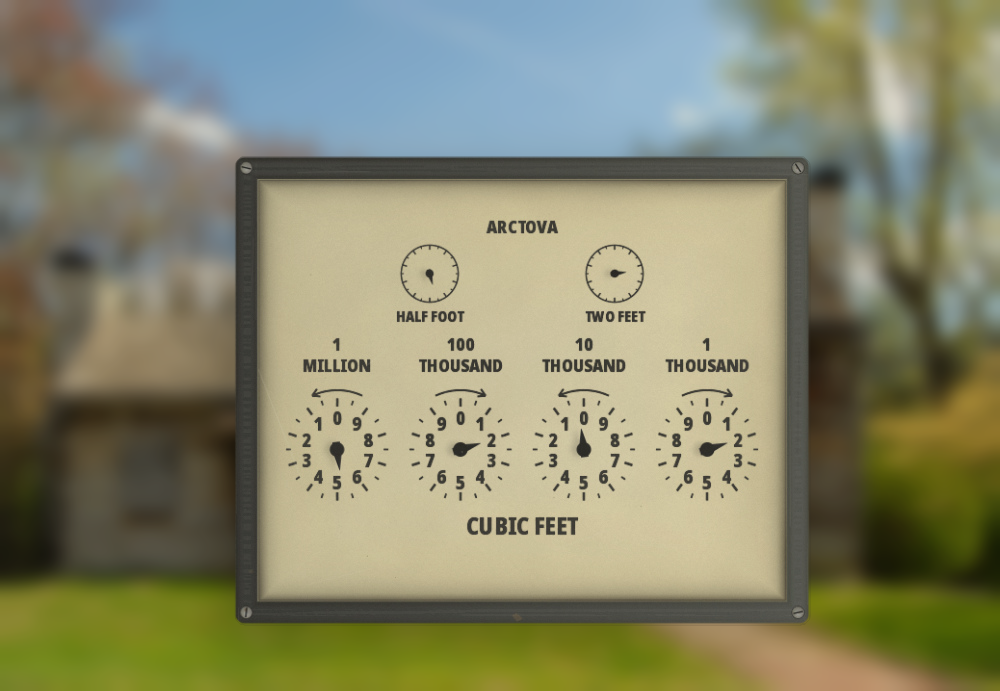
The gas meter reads 520200 ft³
